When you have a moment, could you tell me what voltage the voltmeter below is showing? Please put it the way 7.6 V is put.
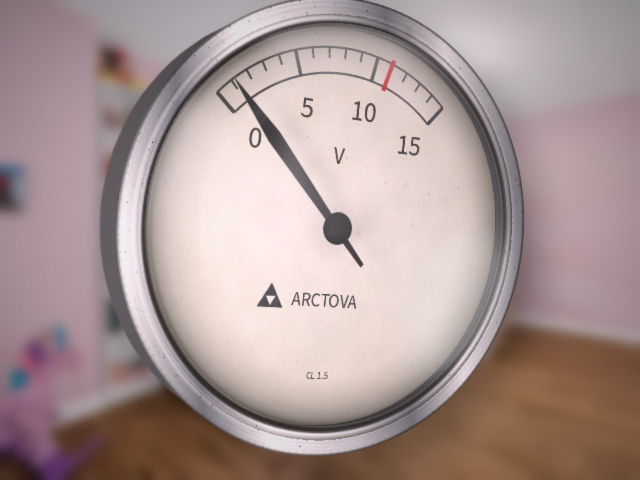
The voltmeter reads 1 V
